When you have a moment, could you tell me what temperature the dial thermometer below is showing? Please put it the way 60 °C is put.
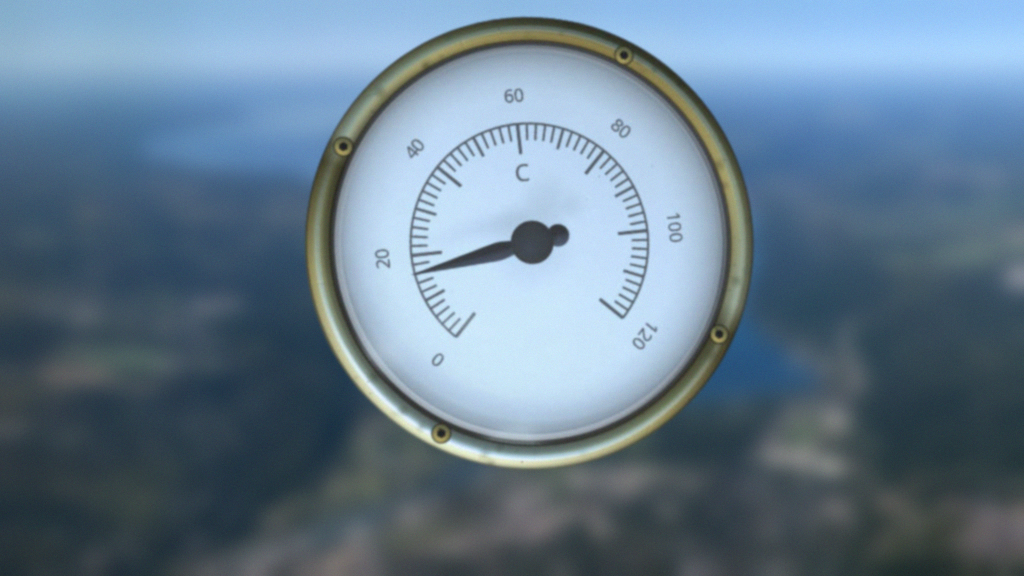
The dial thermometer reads 16 °C
